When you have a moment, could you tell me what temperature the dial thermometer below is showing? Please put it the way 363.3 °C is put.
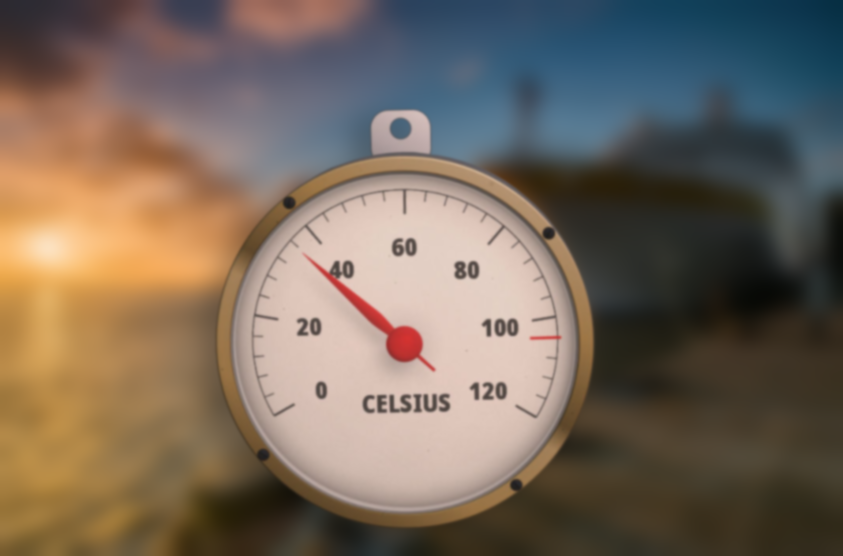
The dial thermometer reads 36 °C
